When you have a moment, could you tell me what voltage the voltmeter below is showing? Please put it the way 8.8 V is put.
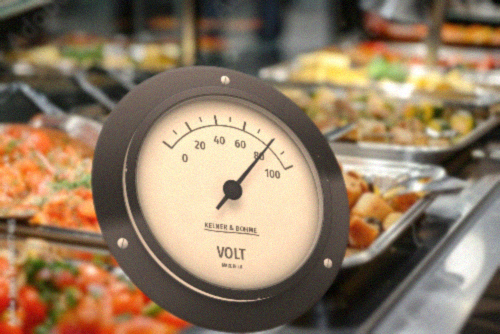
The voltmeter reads 80 V
